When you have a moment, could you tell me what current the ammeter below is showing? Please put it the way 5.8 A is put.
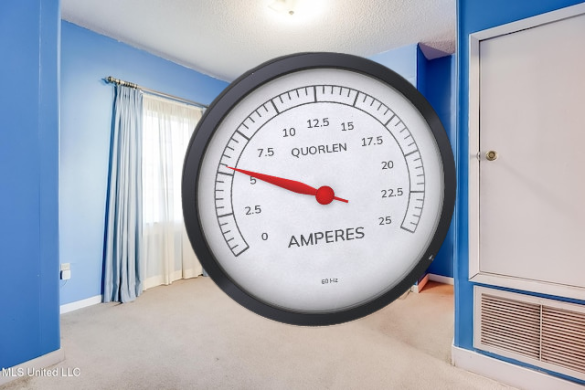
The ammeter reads 5.5 A
